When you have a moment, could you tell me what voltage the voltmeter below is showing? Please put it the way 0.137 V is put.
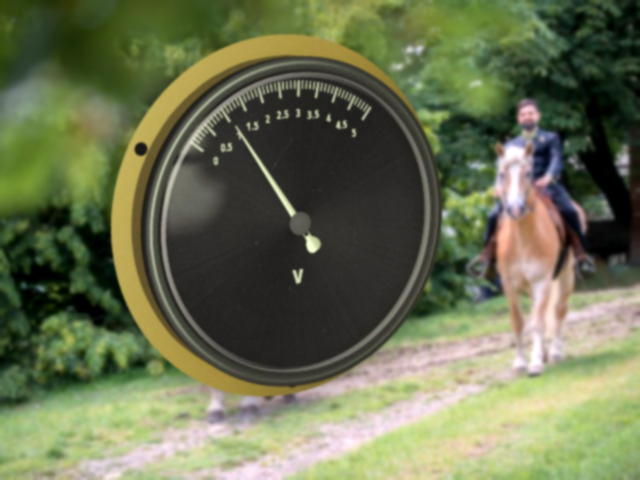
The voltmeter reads 1 V
